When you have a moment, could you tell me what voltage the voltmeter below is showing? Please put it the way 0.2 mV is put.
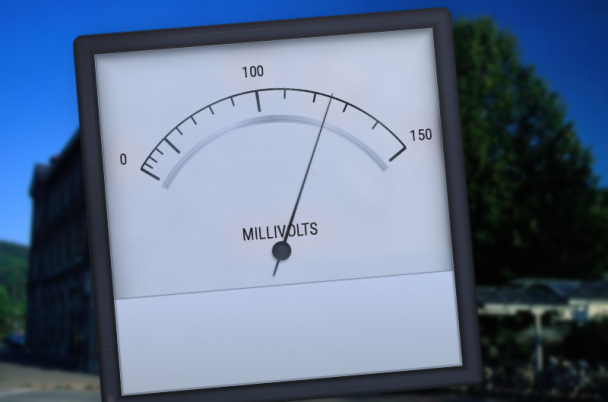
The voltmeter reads 125 mV
